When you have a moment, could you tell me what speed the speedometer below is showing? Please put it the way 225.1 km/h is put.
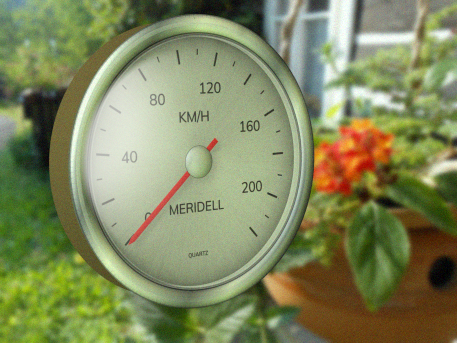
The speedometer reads 0 km/h
